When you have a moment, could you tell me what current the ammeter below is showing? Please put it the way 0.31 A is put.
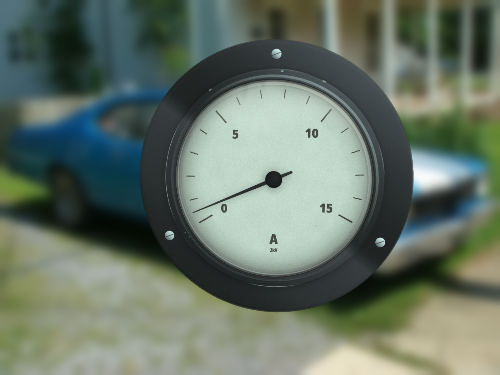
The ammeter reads 0.5 A
